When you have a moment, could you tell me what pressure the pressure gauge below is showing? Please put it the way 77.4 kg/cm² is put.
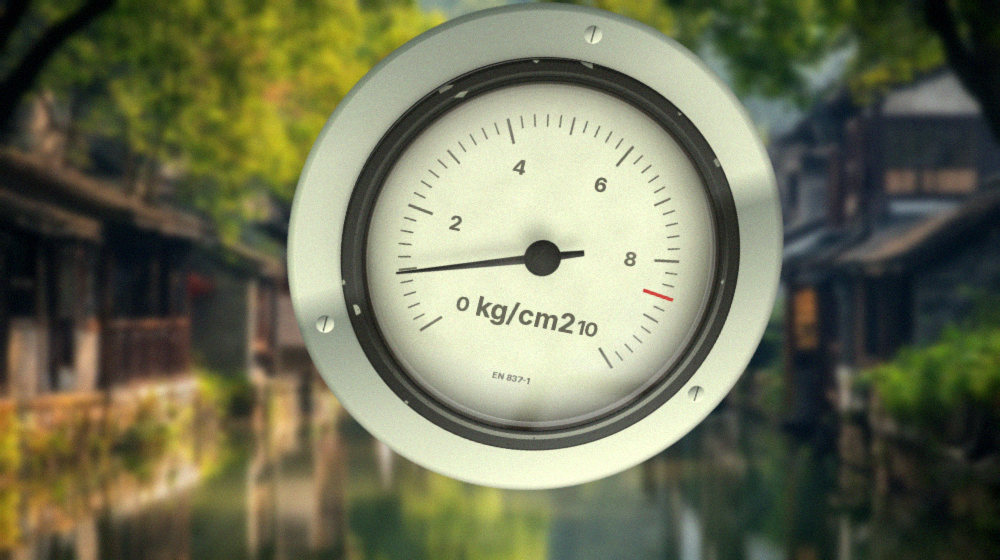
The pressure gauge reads 1 kg/cm²
